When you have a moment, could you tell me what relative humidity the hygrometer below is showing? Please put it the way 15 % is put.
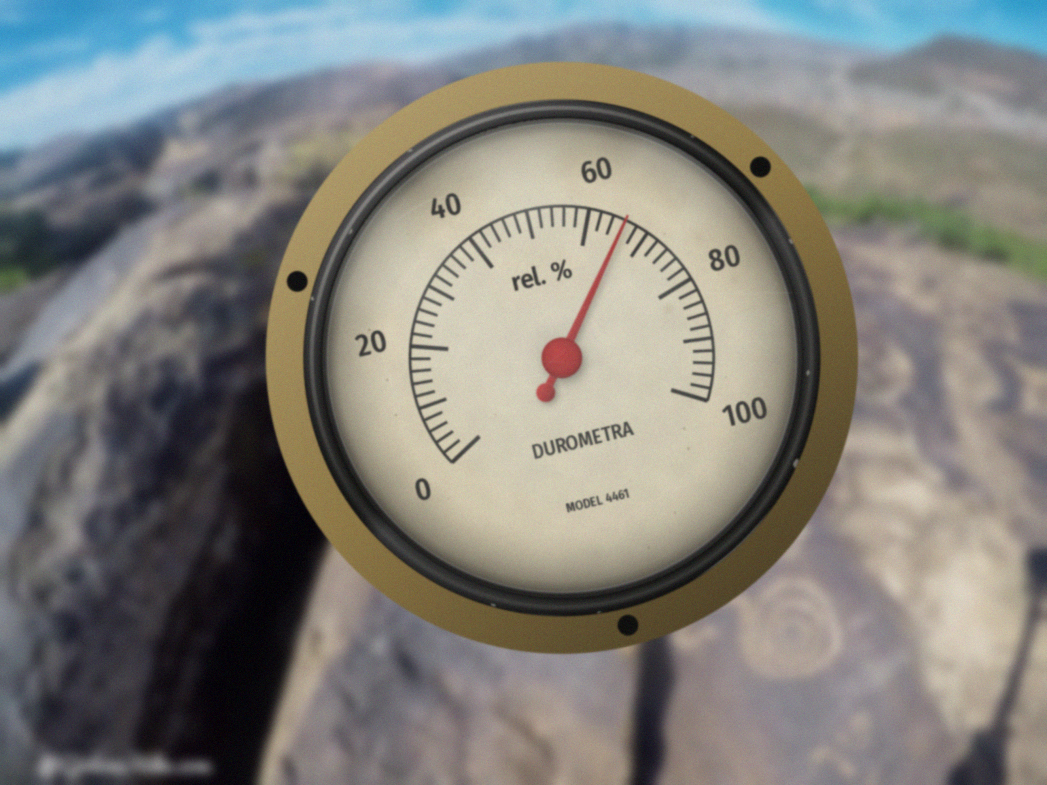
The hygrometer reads 66 %
